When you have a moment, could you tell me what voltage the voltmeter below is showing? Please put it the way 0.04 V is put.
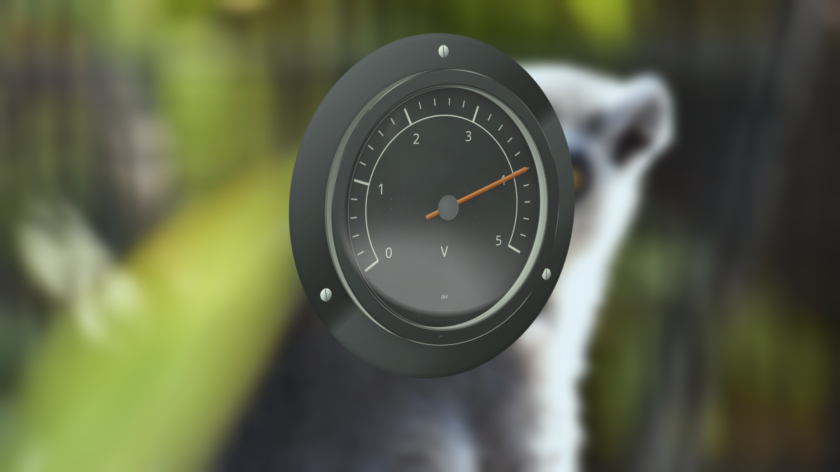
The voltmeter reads 4 V
